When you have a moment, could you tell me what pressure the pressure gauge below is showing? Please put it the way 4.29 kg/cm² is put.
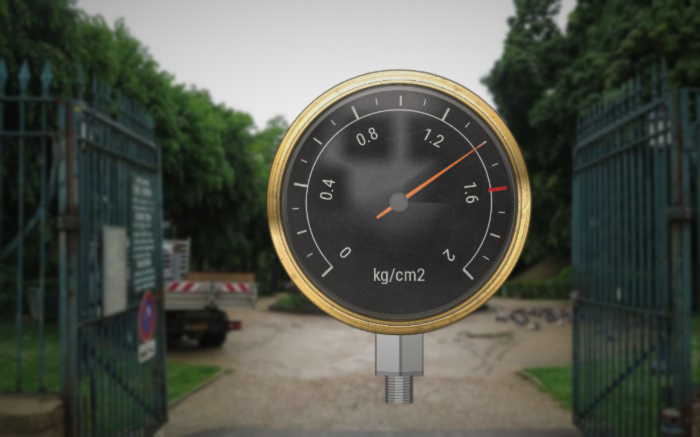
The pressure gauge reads 1.4 kg/cm²
